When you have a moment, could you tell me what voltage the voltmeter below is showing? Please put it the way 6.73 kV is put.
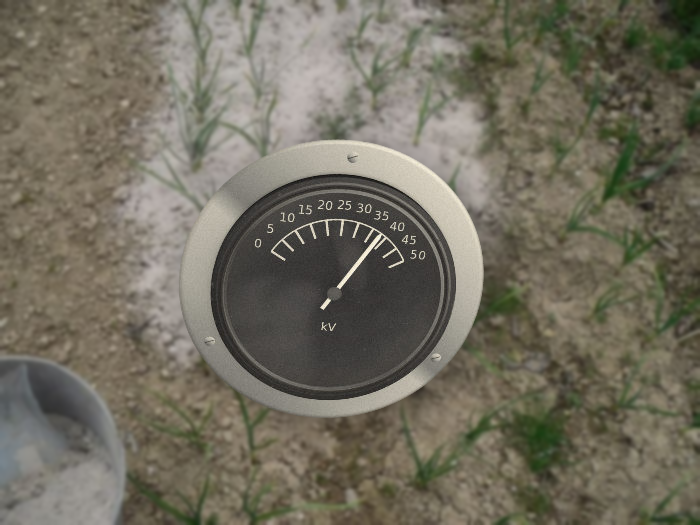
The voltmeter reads 37.5 kV
